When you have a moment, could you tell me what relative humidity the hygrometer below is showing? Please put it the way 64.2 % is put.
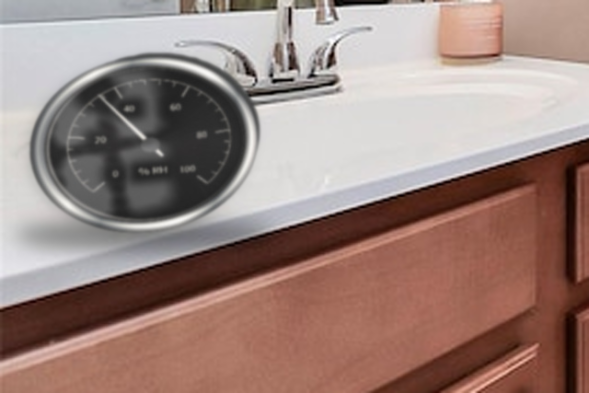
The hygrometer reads 36 %
